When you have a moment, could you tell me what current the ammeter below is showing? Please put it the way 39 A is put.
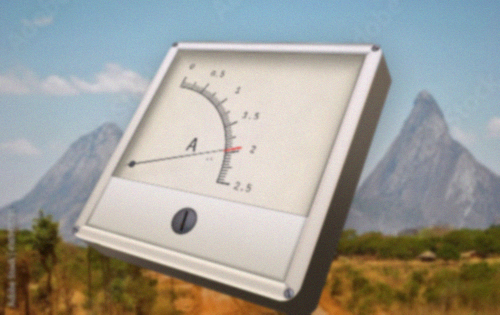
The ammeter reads 2 A
